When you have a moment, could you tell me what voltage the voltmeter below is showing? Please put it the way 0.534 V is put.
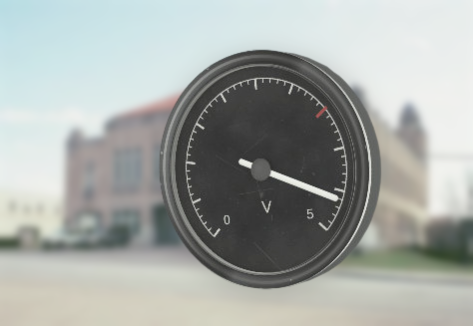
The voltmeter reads 4.6 V
